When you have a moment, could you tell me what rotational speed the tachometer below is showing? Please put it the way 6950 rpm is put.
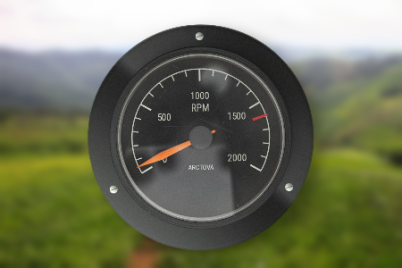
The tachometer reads 50 rpm
